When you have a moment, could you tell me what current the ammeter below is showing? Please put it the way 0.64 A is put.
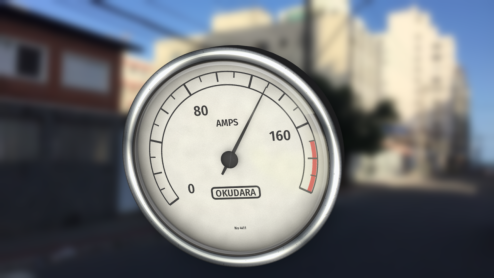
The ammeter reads 130 A
